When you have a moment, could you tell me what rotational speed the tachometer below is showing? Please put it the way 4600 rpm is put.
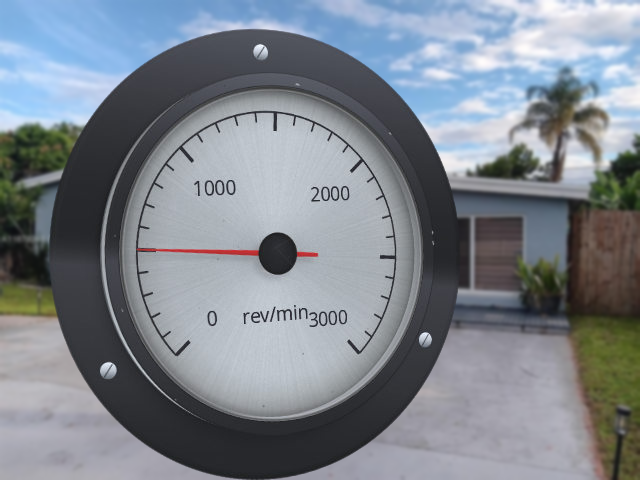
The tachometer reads 500 rpm
